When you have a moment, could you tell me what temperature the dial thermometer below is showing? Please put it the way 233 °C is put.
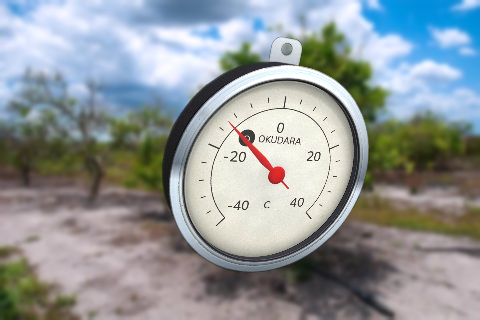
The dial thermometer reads -14 °C
